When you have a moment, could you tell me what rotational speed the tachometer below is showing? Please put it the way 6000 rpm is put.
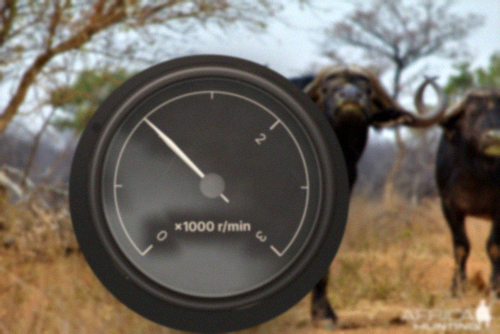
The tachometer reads 1000 rpm
